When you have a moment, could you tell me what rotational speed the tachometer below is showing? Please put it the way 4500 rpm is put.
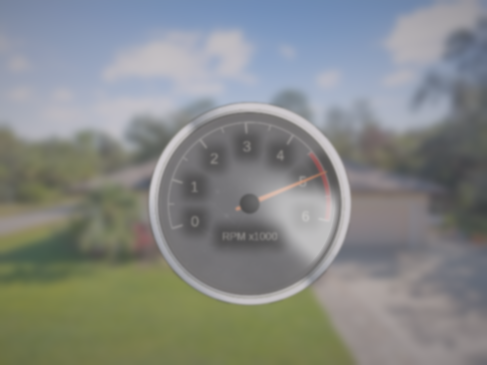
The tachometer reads 5000 rpm
